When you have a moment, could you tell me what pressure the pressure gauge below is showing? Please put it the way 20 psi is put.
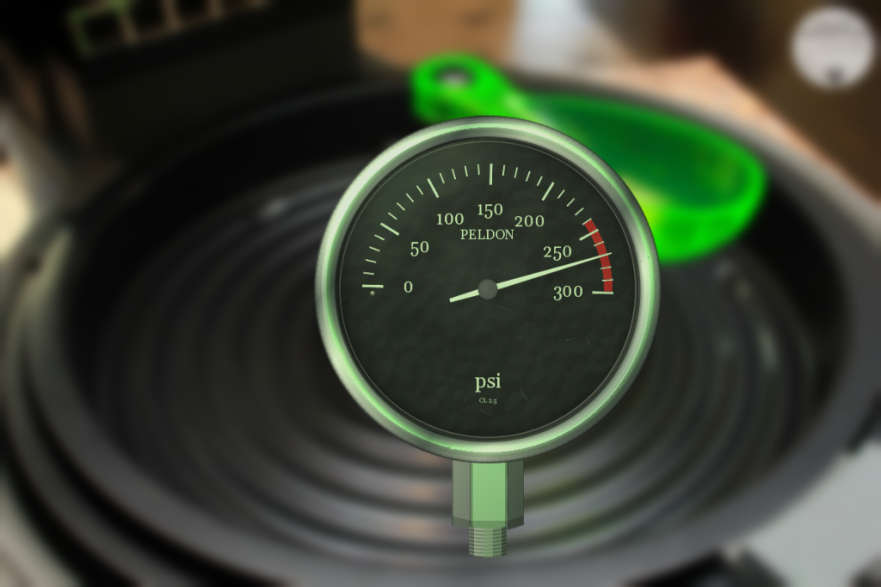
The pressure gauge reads 270 psi
